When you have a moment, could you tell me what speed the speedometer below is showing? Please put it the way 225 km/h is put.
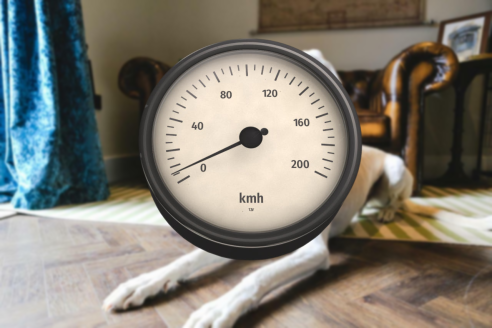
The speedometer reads 5 km/h
